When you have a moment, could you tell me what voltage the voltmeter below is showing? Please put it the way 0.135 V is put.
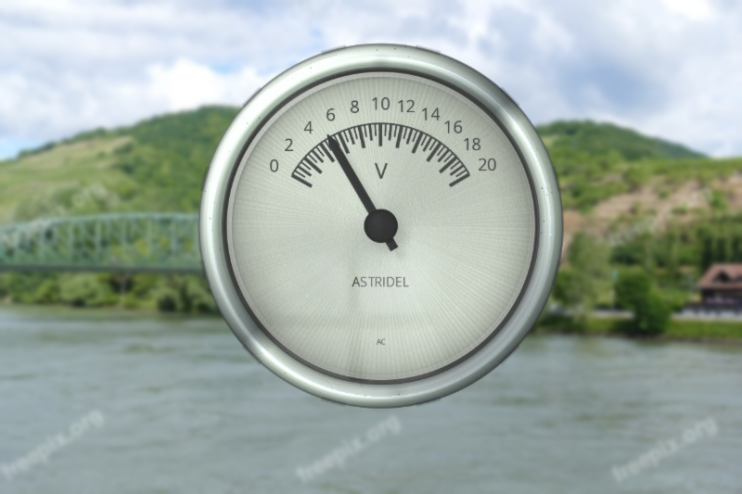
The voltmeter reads 5 V
